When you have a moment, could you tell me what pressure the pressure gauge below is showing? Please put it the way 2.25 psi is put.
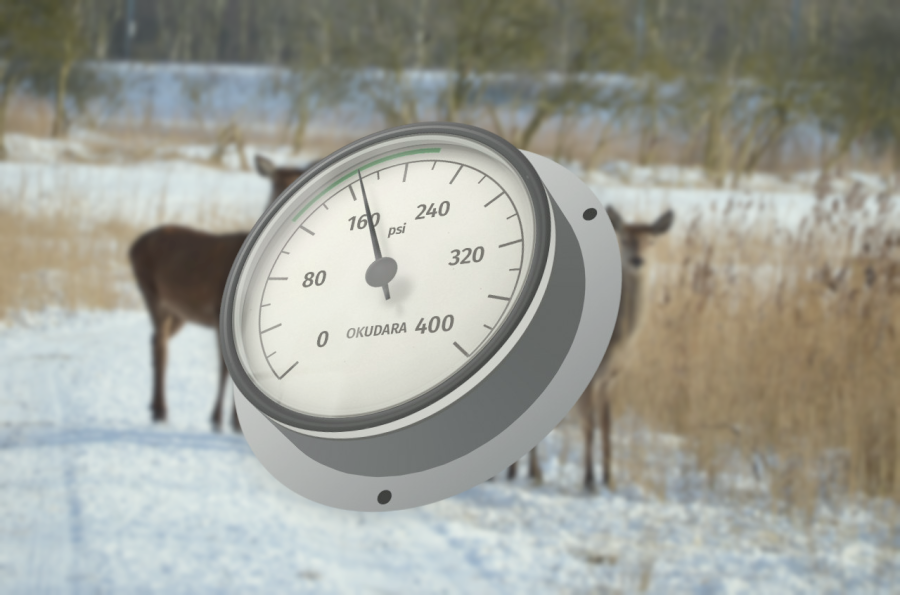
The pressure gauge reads 170 psi
